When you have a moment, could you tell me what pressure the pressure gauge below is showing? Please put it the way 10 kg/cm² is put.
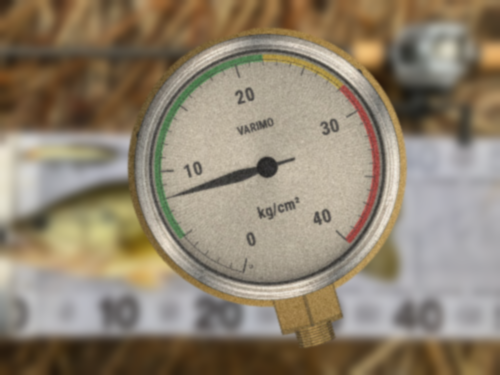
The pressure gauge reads 8 kg/cm²
